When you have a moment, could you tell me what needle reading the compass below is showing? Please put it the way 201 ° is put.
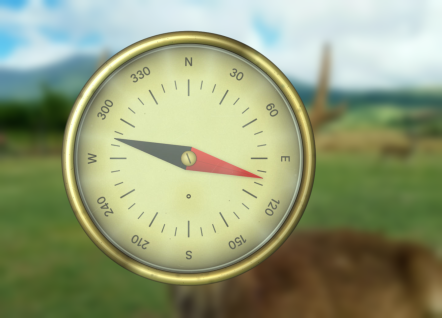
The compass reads 105 °
